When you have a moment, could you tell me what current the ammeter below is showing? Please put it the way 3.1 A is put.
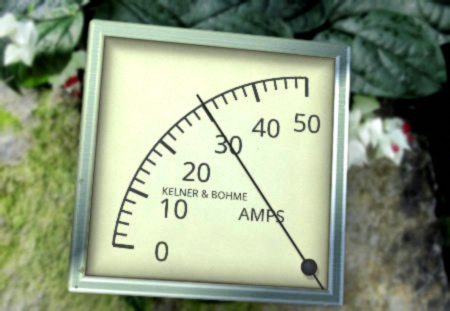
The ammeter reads 30 A
